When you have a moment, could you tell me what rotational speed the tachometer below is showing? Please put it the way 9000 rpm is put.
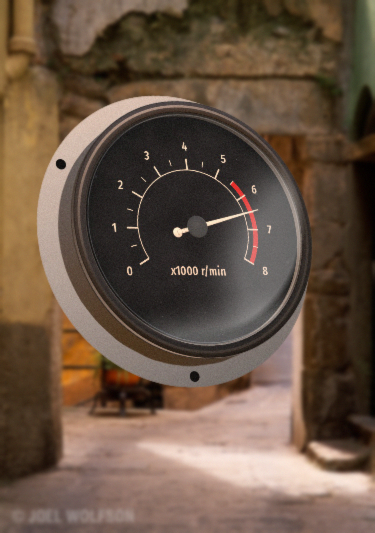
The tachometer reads 6500 rpm
